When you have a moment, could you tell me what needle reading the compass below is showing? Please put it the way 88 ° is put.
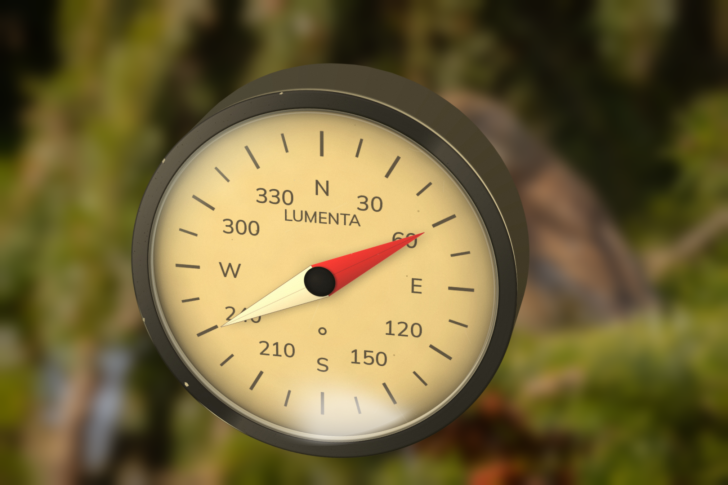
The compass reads 60 °
